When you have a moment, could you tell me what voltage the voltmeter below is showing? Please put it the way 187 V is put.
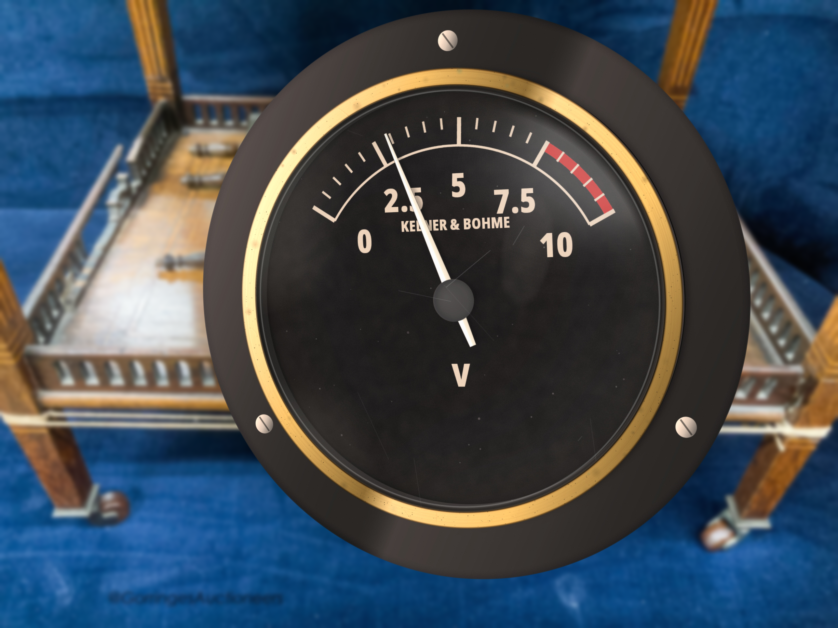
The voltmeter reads 3 V
